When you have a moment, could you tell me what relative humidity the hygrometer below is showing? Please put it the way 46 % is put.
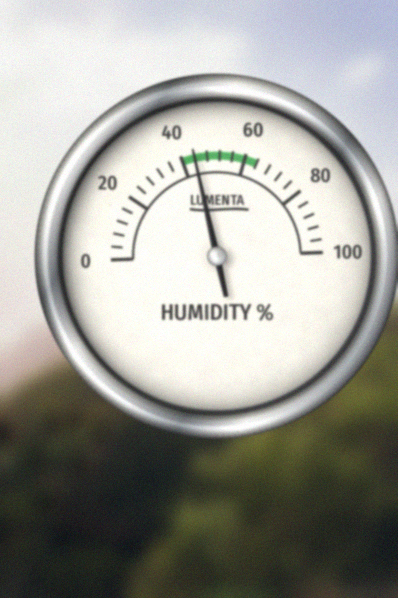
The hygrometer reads 44 %
